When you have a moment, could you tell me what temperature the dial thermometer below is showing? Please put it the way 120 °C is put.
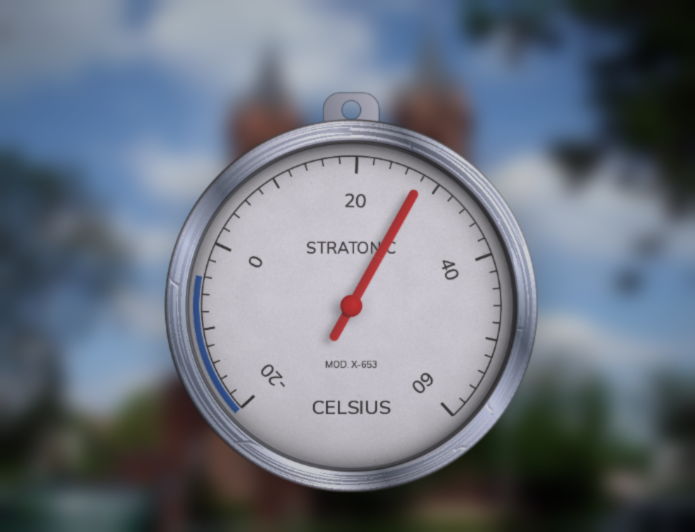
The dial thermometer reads 28 °C
